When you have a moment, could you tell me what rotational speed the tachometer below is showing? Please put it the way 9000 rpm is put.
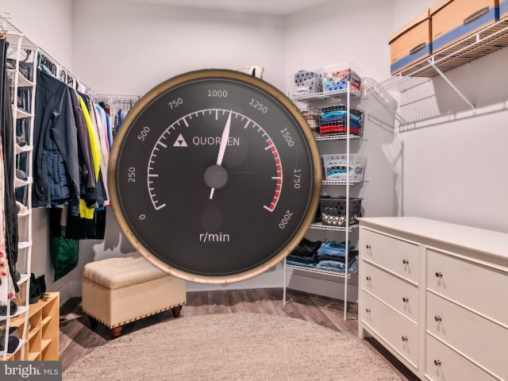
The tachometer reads 1100 rpm
